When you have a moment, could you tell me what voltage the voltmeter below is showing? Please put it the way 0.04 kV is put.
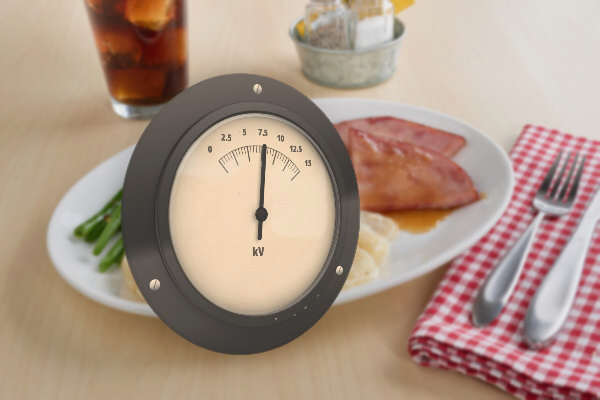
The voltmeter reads 7.5 kV
